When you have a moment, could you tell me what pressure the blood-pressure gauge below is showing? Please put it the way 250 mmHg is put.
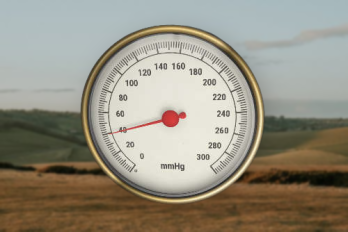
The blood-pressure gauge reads 40 mmHg
